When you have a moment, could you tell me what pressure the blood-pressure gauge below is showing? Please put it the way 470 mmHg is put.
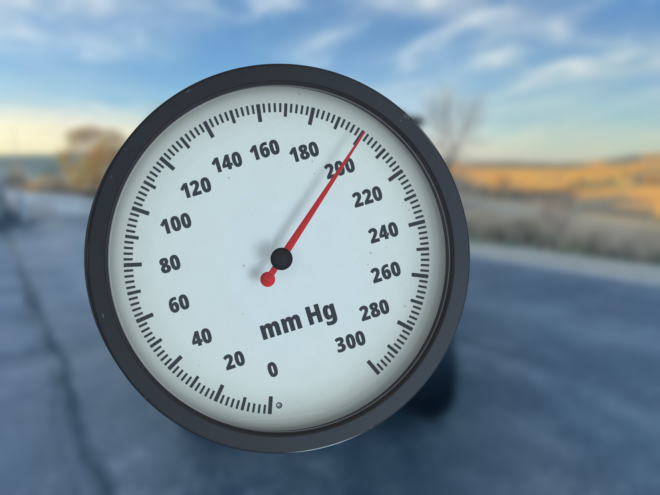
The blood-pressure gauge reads 200 mmHg
